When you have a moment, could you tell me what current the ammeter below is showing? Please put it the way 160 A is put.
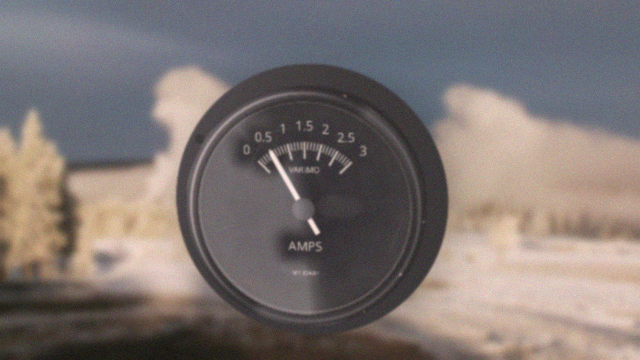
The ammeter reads 0.5 A
